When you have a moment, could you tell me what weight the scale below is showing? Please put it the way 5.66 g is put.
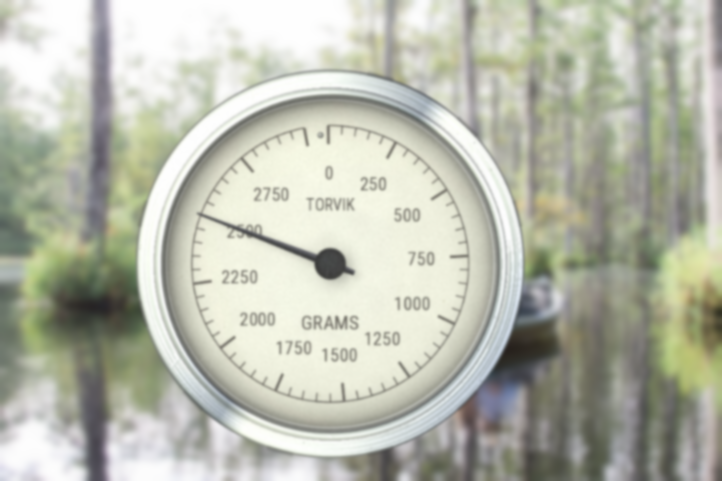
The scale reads 2500 g
